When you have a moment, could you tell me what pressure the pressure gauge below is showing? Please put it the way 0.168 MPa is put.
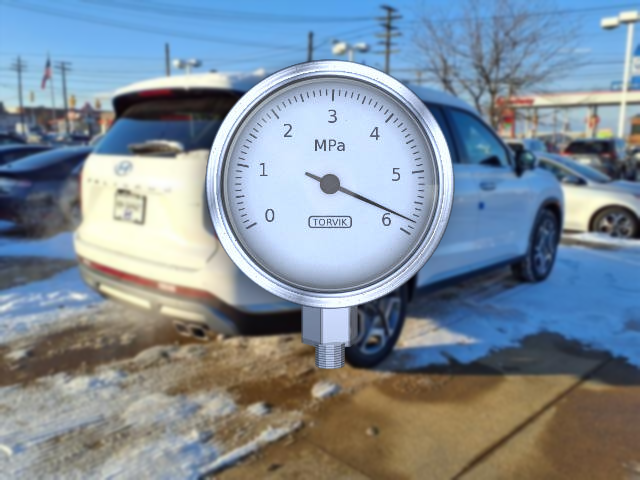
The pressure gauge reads 5.8 MPa
